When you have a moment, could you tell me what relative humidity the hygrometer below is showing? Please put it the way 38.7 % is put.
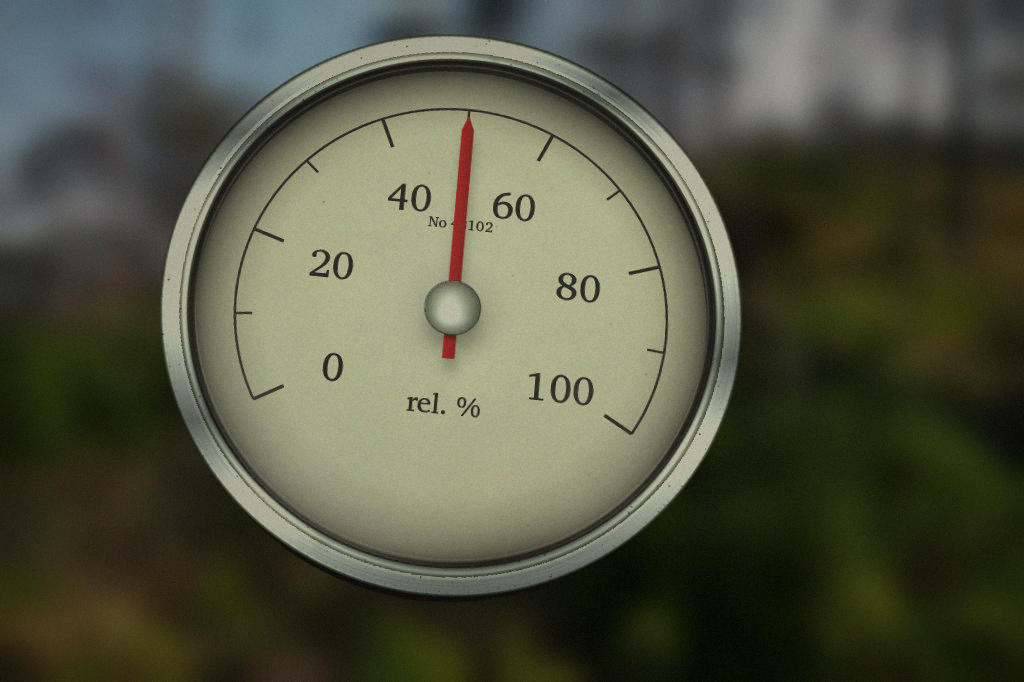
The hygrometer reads 50 %
